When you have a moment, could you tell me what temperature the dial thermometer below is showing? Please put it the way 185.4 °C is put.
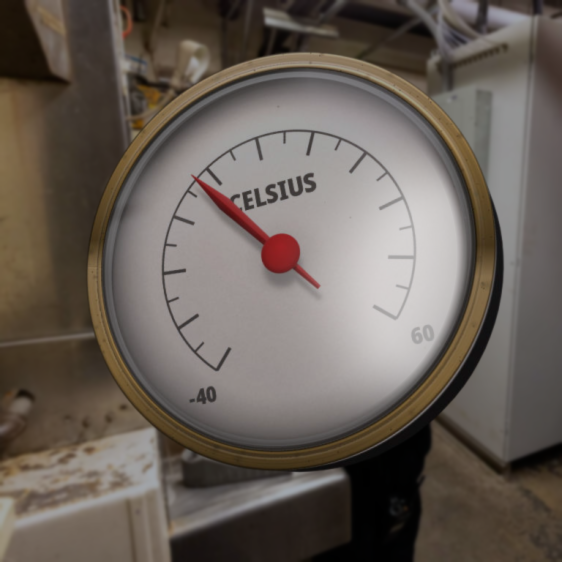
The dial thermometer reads -2.5 °C
